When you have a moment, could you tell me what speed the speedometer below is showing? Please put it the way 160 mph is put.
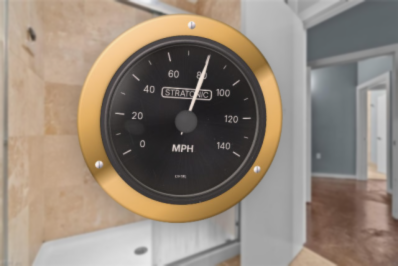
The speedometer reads 80 mph
